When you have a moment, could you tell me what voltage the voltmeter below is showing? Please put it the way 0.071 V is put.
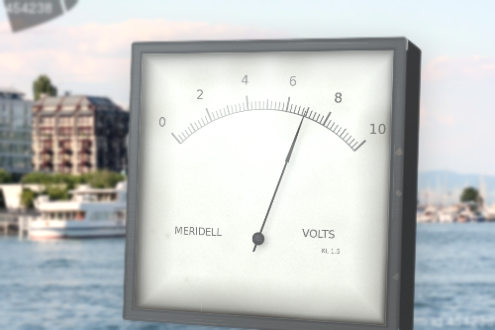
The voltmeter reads 7 V
